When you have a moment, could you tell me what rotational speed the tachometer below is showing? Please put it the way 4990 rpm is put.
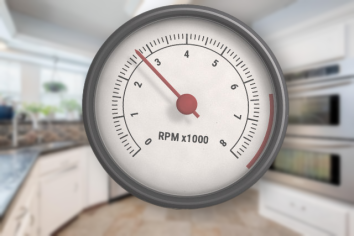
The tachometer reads 2700 rpm
